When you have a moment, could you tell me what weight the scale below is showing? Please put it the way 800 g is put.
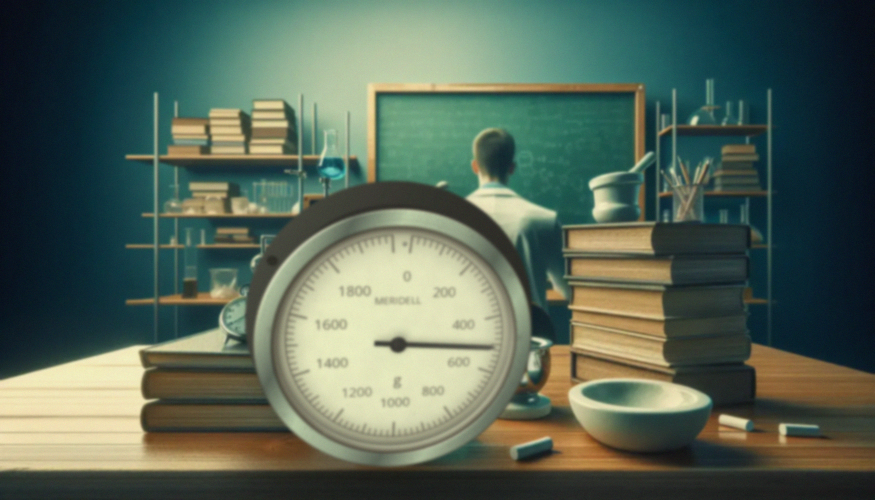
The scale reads 500 g
